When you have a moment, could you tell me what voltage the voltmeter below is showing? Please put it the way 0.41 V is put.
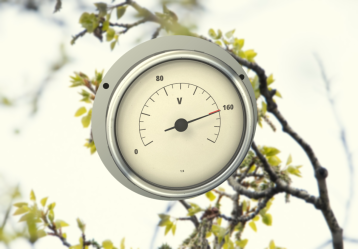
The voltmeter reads 160 V
